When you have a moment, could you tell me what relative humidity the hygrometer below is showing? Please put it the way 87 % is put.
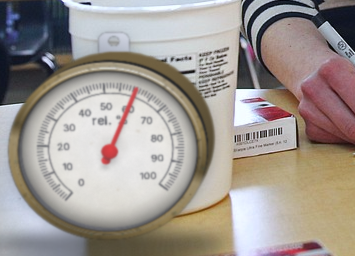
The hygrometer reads 60 %
